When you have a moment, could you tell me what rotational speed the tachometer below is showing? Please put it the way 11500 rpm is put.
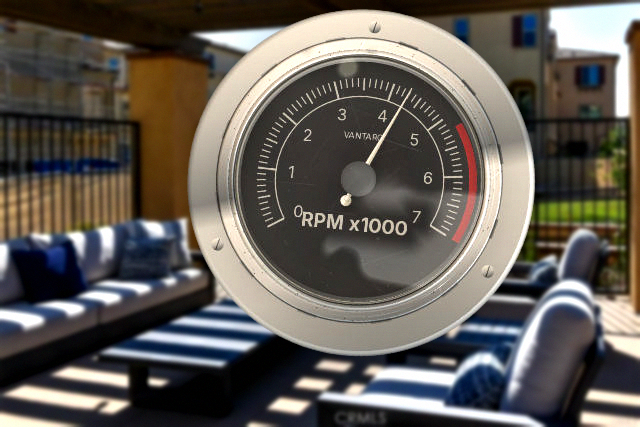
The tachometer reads 4300 rpm
